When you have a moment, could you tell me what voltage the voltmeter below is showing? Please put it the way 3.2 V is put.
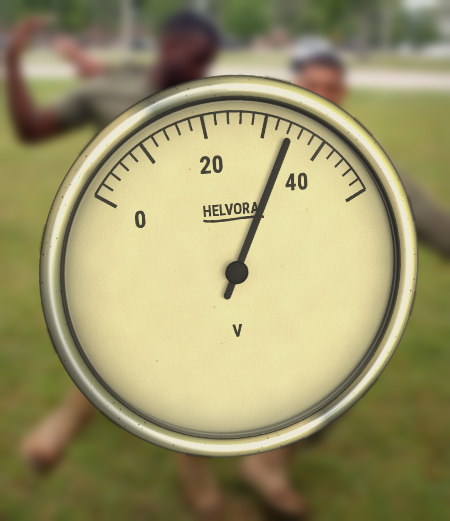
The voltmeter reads 34 V
